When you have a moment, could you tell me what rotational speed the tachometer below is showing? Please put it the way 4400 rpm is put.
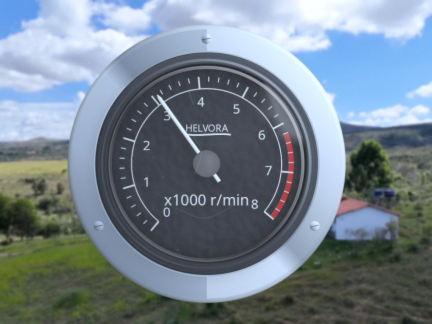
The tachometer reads 3100 rpm
